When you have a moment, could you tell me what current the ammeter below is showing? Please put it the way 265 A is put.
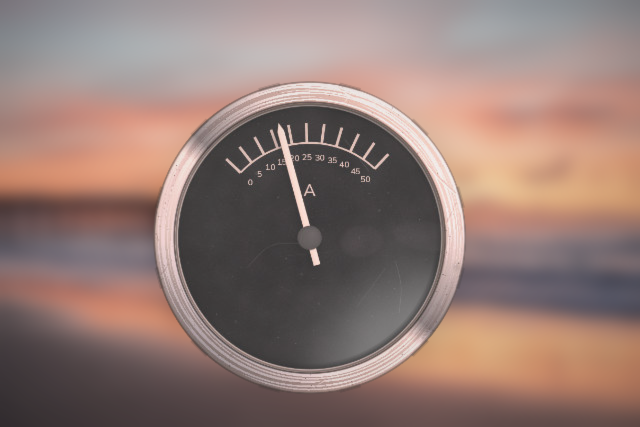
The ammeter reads 17.5 A
